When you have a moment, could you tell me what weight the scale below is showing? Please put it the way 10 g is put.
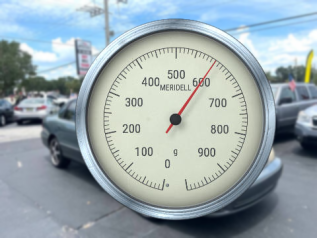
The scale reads 600 g
